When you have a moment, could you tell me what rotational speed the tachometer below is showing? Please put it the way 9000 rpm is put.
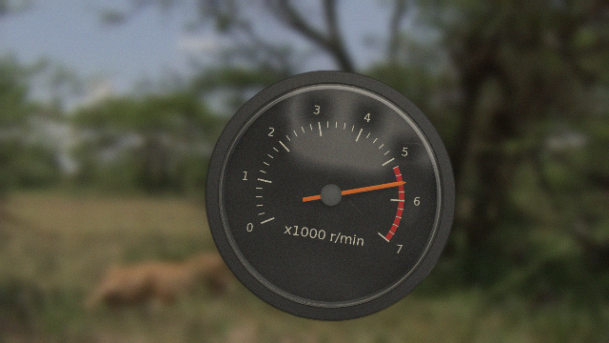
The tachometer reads 5600 rpm
